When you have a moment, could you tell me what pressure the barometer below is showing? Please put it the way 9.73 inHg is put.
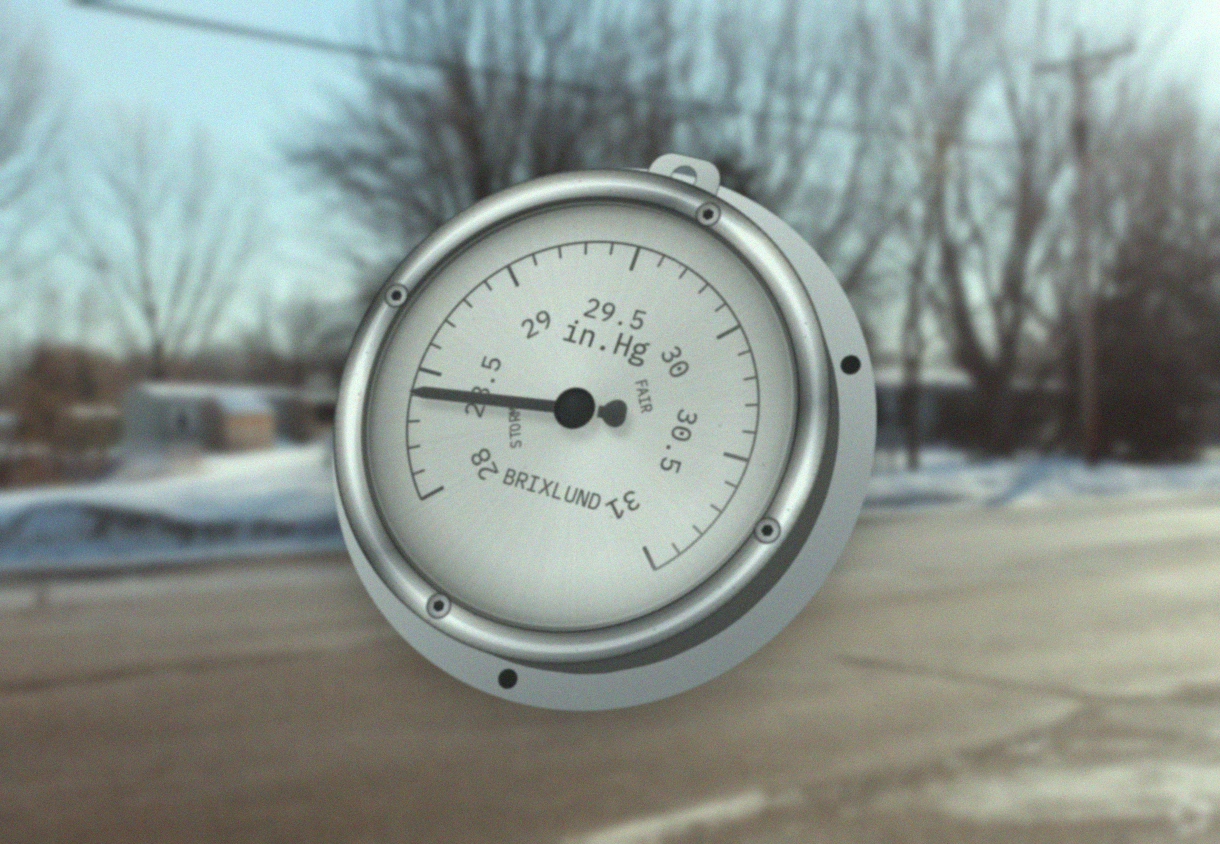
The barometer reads 28.4 inHg
